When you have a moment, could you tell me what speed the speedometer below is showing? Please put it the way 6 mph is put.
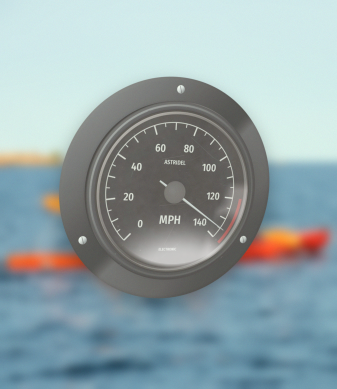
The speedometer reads 135 mph
